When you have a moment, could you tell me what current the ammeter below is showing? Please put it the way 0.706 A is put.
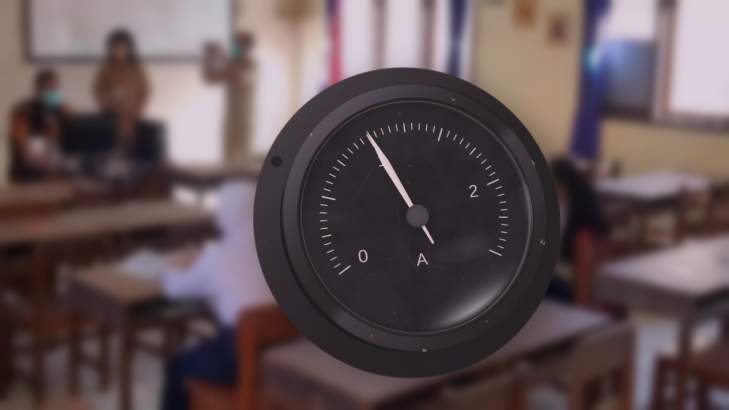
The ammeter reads 1 A
